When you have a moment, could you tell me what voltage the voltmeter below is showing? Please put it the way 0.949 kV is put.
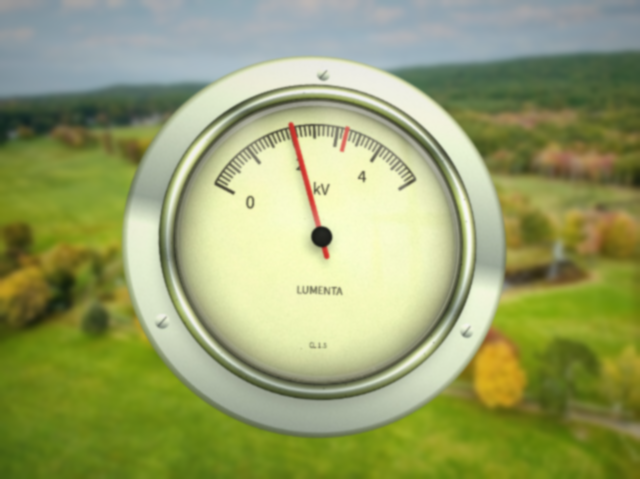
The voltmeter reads 2 kV
